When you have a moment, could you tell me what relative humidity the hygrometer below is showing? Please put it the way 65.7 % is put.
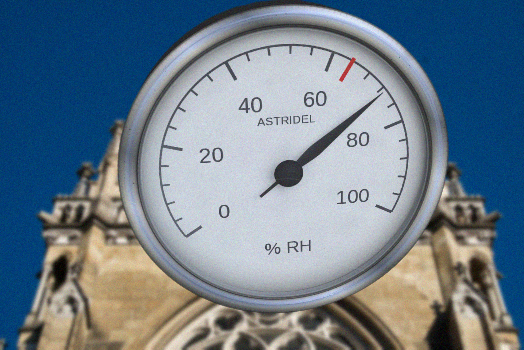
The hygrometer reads 72 %
